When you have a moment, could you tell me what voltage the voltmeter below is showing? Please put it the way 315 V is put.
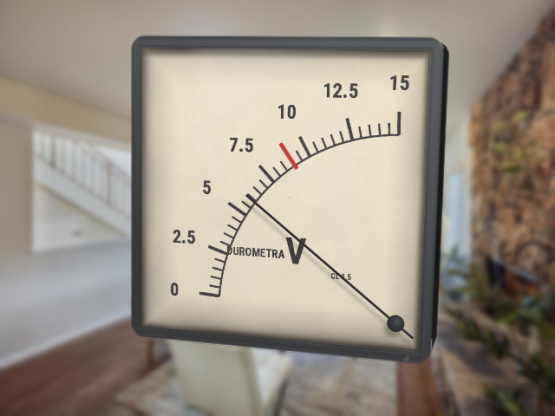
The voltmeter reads 6 V
